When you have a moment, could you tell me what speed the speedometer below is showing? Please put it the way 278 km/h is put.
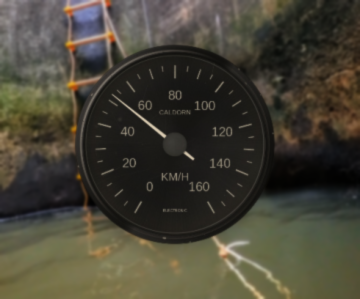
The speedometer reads 52.5 km/h
